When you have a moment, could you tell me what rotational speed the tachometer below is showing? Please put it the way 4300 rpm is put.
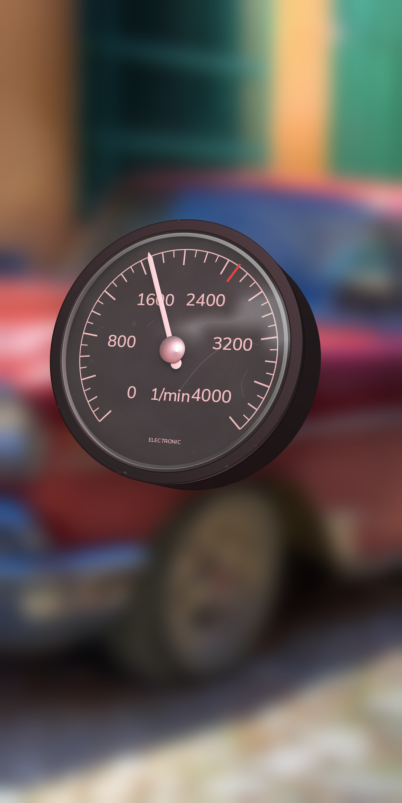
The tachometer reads 1700 rpm
